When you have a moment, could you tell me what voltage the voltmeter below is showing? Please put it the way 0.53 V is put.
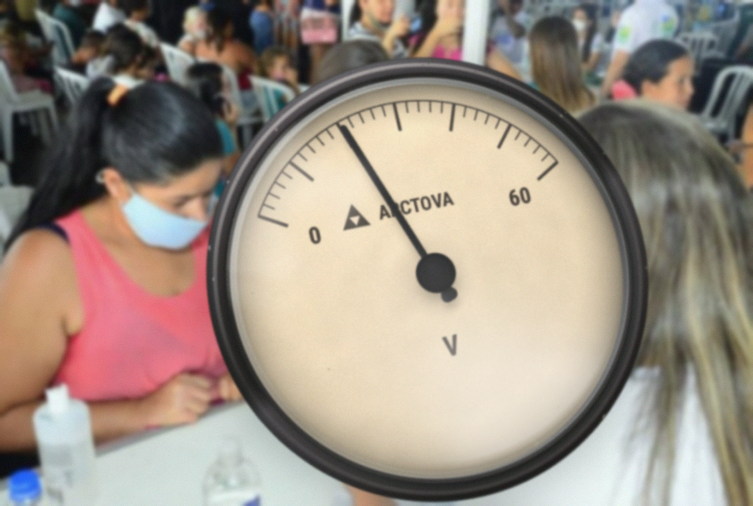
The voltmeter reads 20 V
